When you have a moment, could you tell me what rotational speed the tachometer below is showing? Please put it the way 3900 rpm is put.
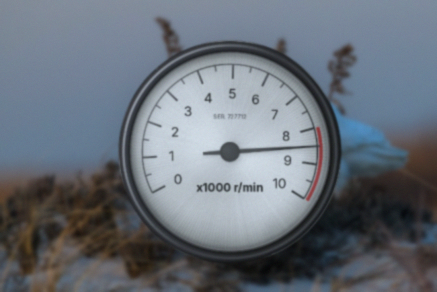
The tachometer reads 8500 rpm
